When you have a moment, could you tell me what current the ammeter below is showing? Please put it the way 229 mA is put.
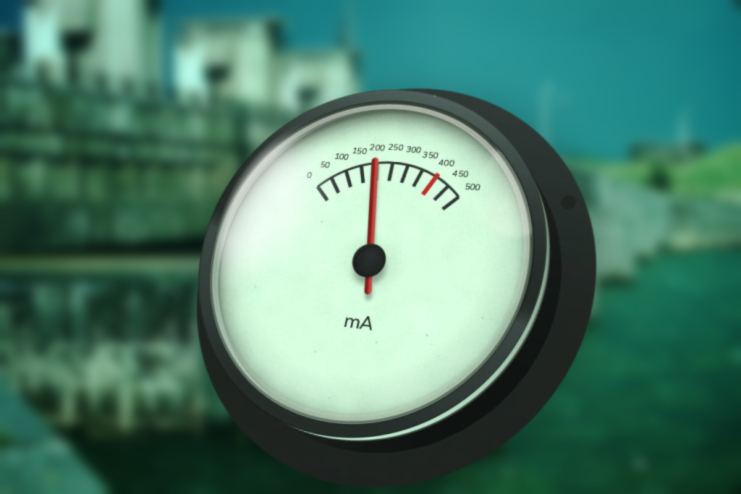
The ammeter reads 200 mA
